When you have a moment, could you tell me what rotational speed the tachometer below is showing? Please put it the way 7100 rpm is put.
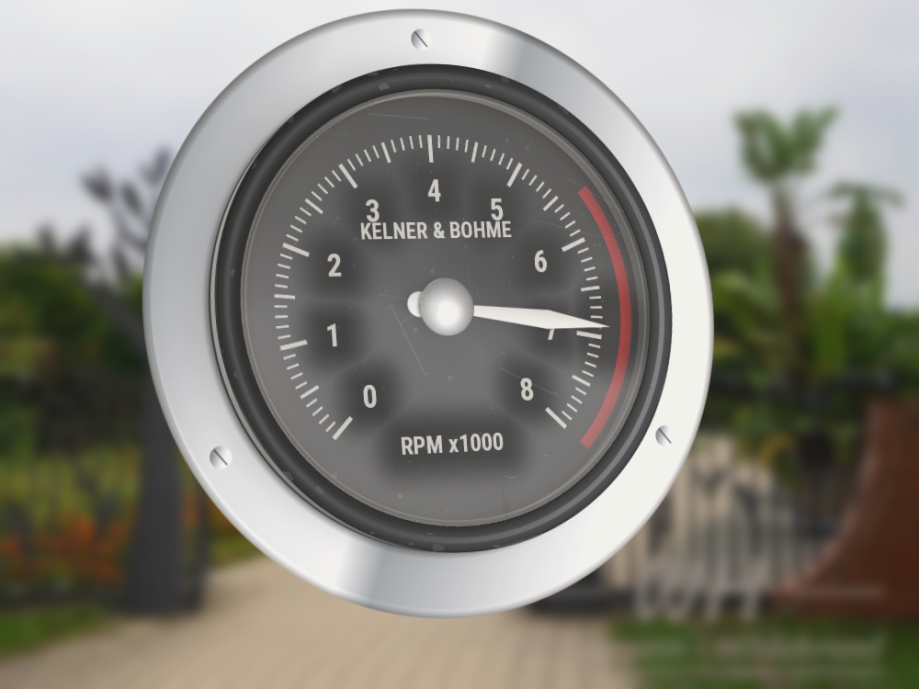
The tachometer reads 6900 rpm
